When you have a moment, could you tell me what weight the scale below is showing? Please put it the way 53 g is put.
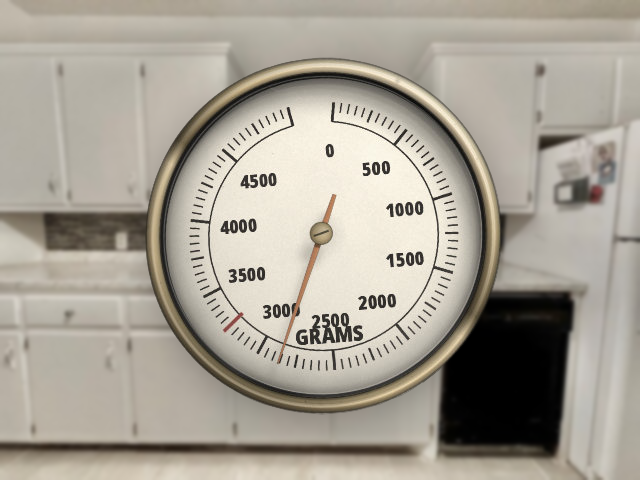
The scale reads 2850 g
